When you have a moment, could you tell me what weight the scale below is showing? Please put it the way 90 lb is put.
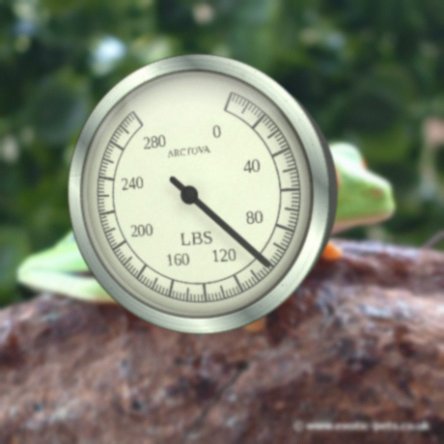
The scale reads 100 lb
